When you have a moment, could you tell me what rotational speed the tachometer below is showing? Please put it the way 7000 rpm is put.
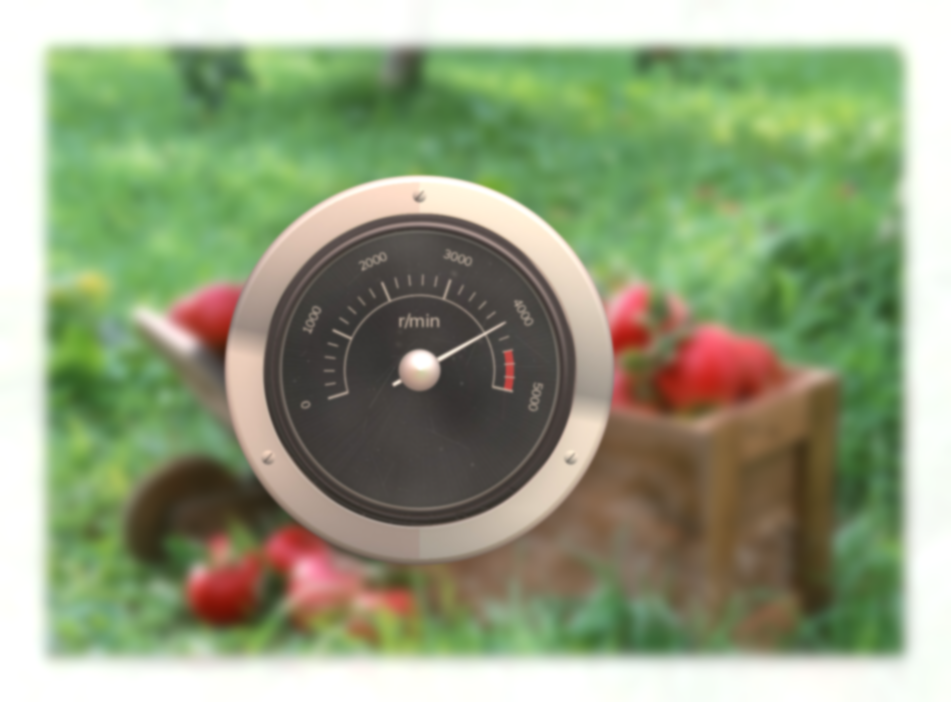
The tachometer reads 4000 rpm
